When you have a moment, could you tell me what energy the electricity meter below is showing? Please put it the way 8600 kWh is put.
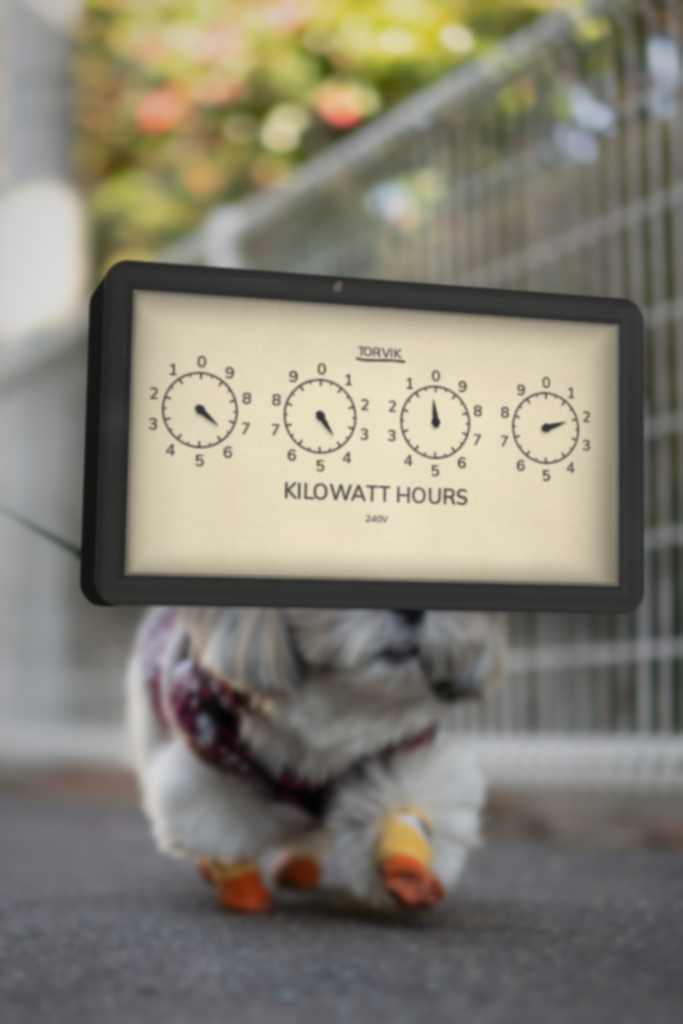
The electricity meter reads 6402 kWh
